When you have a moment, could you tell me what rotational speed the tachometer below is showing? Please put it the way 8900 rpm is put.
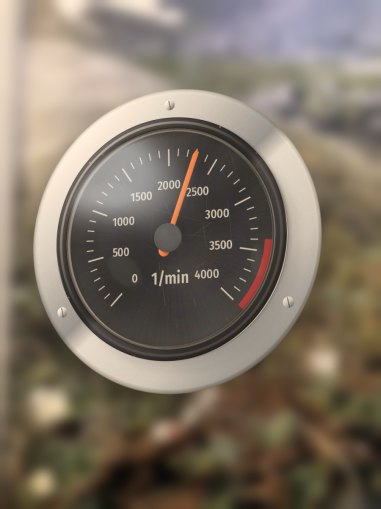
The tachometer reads 2300 rpm
